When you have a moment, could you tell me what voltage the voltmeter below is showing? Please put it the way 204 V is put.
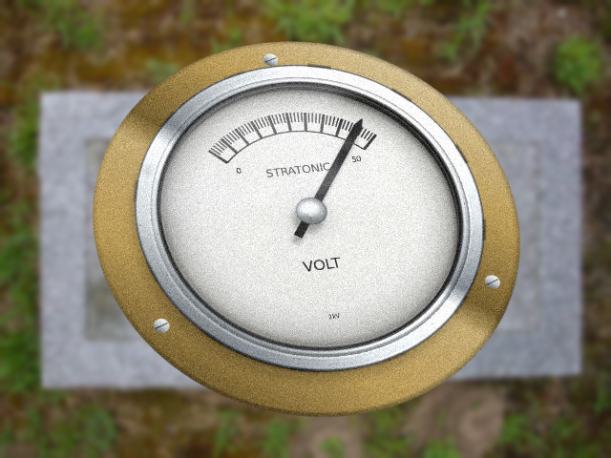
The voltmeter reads 45 V
